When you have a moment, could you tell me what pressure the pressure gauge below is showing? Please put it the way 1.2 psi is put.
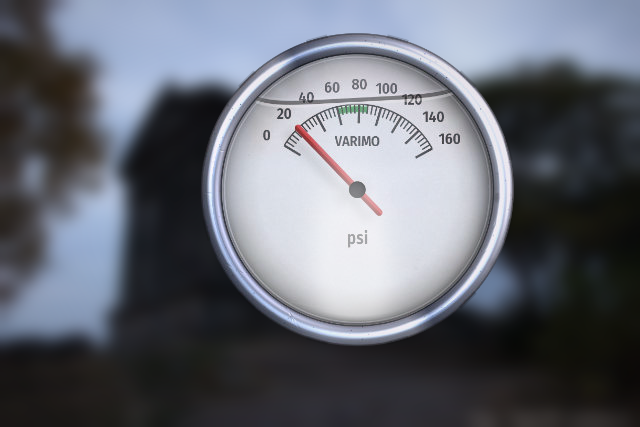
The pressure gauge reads 20 psi
